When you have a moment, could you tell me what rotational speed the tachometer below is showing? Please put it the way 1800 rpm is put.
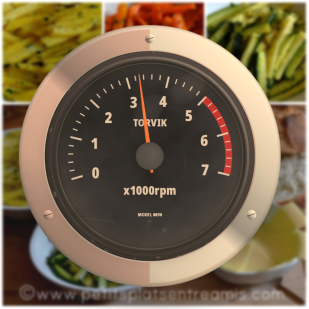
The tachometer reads 3300 rpm
